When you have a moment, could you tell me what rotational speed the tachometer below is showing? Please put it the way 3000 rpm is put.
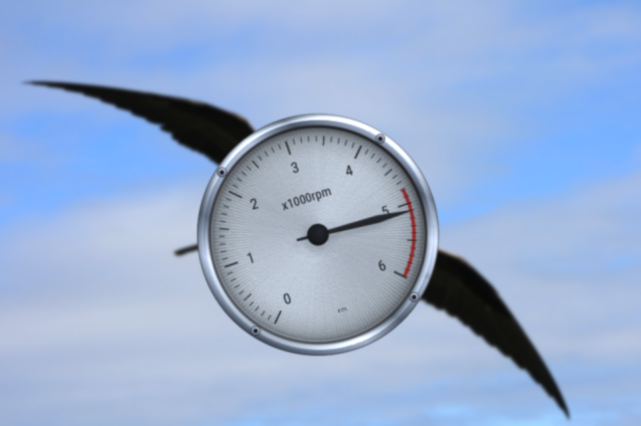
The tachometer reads 5100 rpm
